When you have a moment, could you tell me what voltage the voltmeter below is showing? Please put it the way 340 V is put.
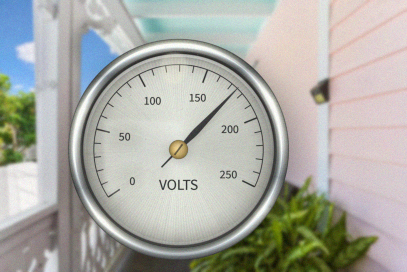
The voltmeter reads 175 V
